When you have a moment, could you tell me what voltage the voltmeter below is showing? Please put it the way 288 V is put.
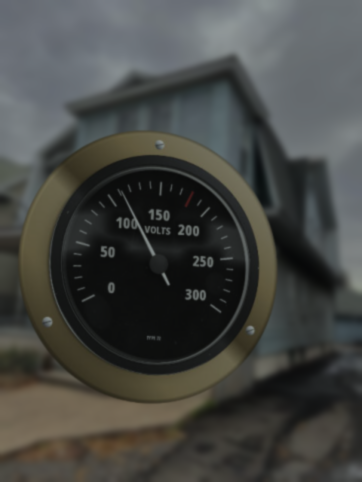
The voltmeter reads 110 V
